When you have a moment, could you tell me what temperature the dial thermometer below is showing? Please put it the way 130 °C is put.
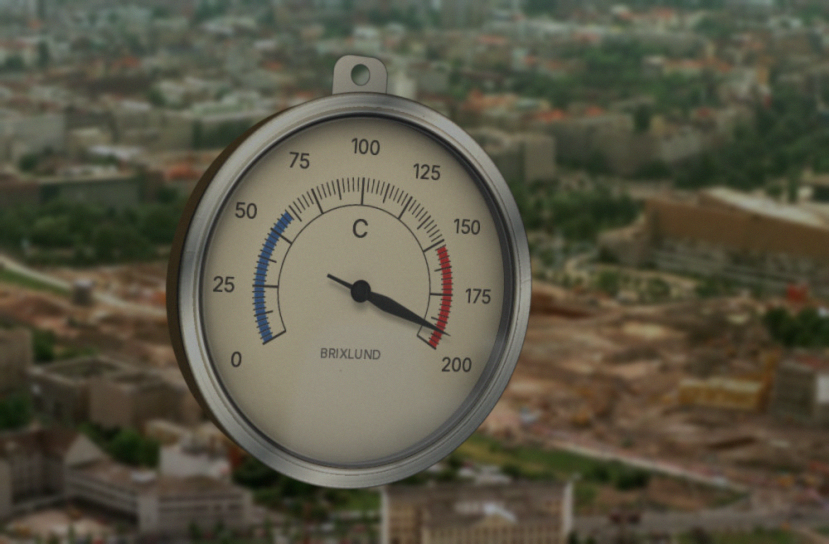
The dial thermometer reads 192.5 °C
